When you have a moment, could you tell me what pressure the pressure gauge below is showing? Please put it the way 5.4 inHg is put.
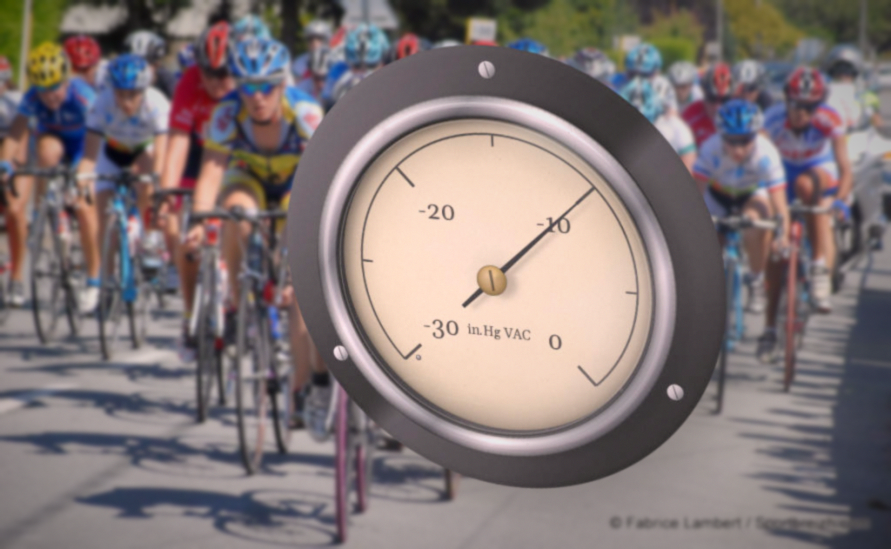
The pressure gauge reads -10 inHg
